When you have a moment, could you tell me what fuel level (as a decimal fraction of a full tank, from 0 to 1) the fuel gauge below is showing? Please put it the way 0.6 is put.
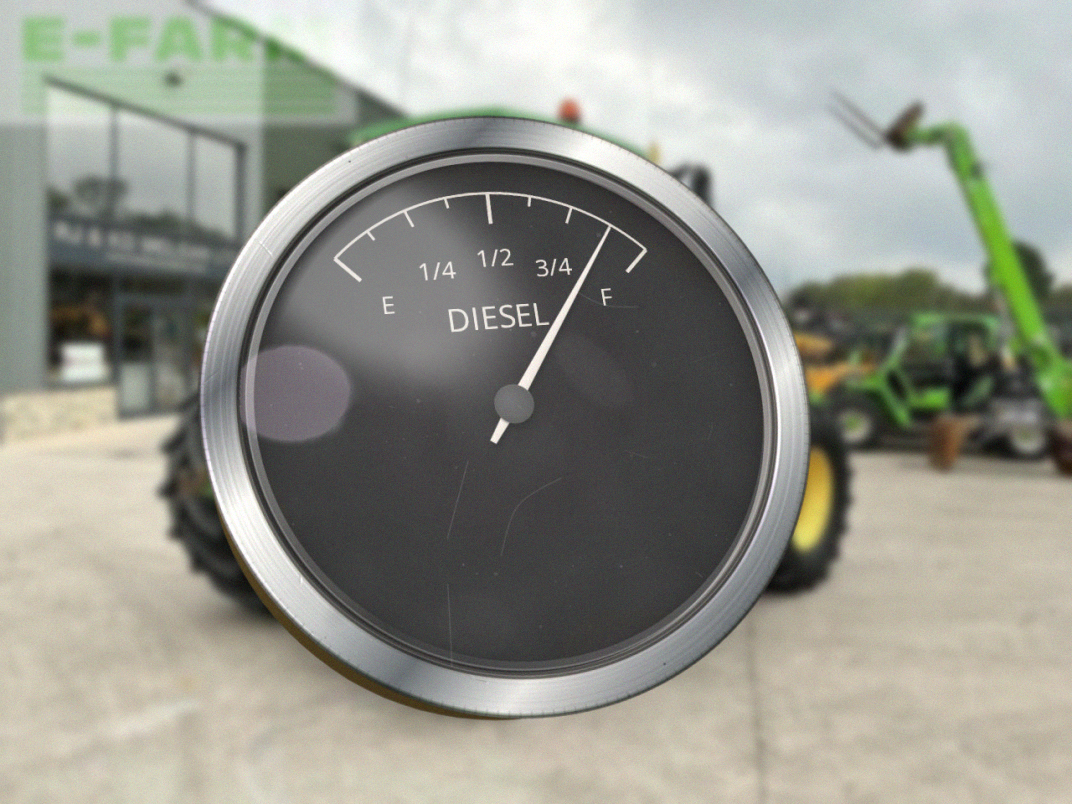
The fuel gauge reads 0.875
